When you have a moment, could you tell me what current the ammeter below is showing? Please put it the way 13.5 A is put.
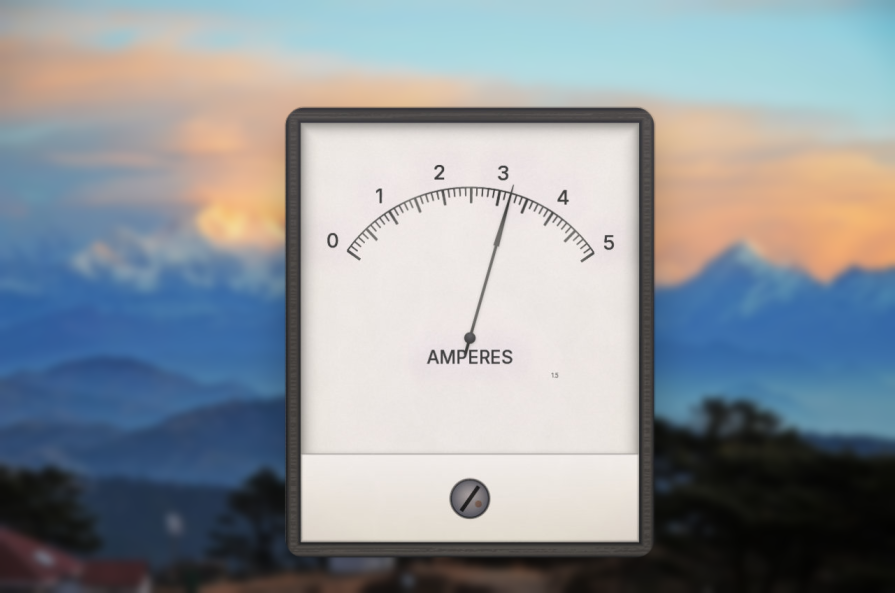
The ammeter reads 3.2 A
